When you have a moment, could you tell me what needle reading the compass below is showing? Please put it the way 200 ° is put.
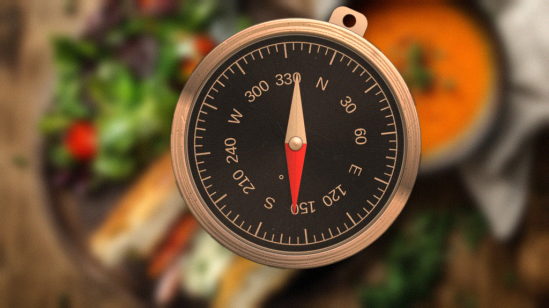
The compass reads 157.5 °
